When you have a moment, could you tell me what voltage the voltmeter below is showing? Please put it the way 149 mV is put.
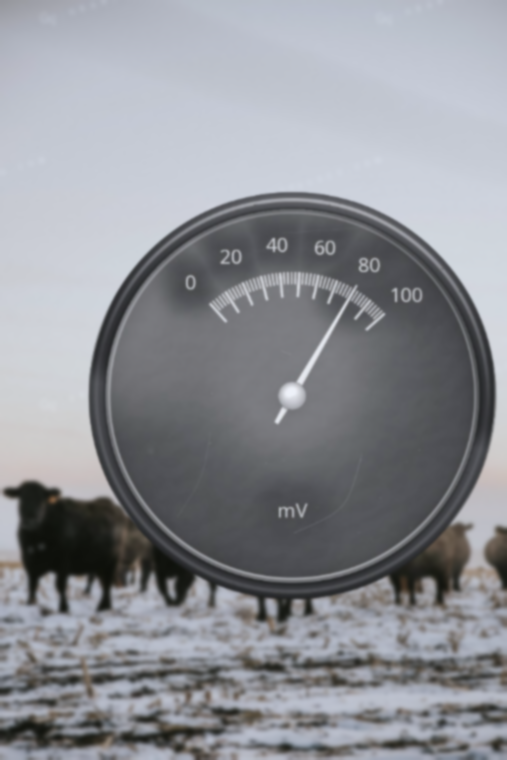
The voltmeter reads 80 mV
